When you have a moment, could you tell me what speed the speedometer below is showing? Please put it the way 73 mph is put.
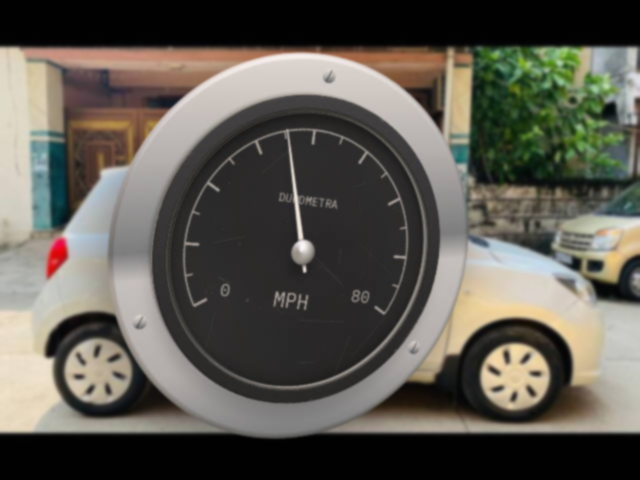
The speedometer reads 35 mph
